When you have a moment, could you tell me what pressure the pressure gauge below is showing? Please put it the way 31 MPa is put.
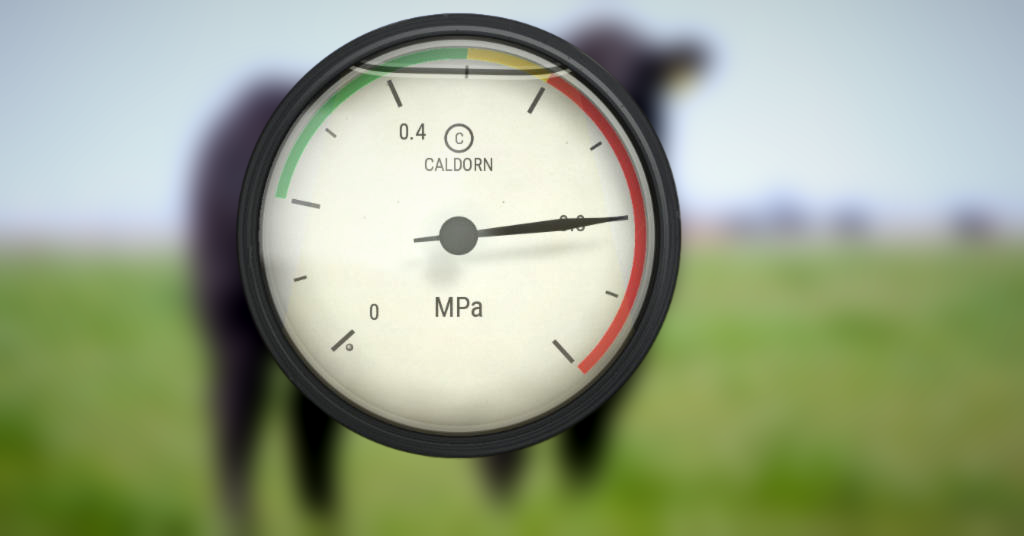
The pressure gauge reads 0.8 MPa
